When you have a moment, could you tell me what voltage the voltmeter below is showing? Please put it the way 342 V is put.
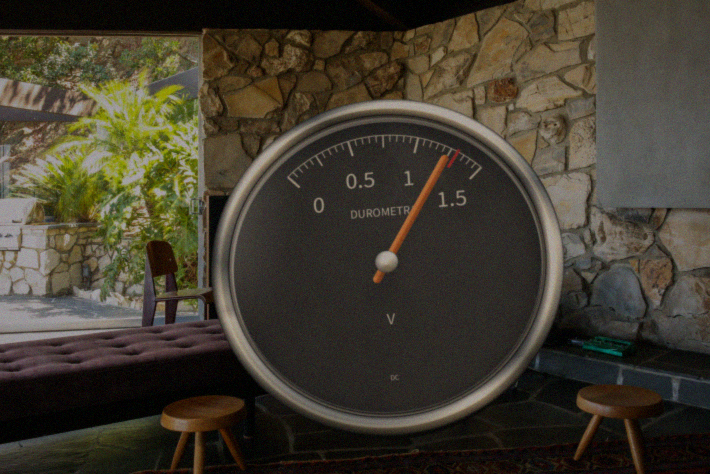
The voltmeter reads 1.25 V
